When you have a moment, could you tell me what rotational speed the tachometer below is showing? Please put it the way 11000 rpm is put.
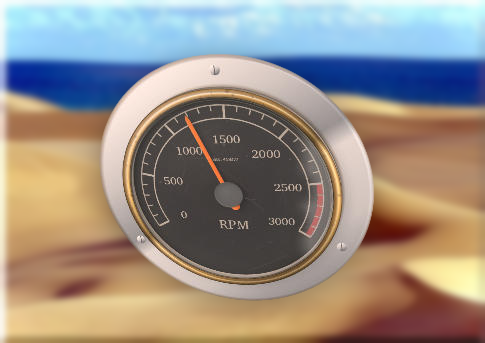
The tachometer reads 1200 rpm
